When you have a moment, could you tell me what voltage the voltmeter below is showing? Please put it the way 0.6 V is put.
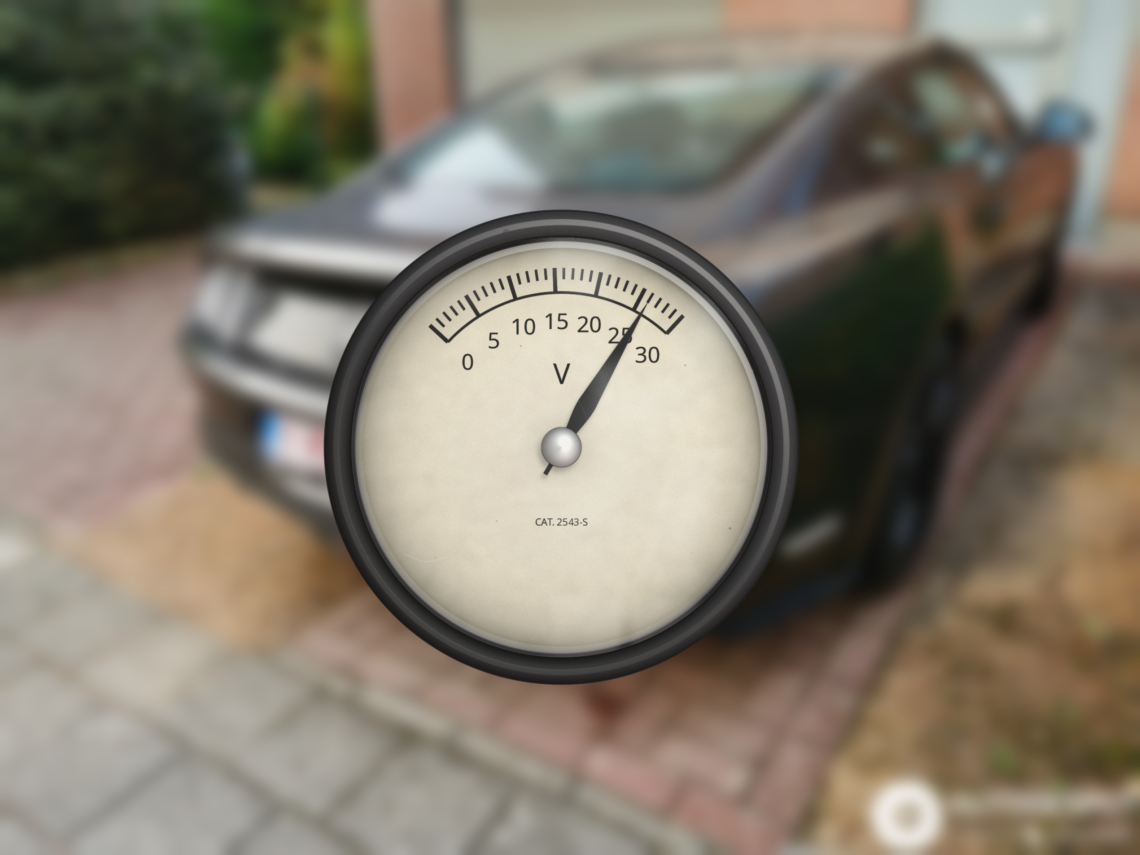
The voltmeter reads 26 V
